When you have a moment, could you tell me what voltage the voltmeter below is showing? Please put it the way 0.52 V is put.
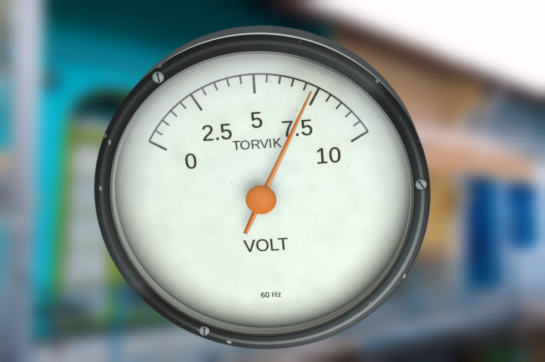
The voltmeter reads 7.25 V
